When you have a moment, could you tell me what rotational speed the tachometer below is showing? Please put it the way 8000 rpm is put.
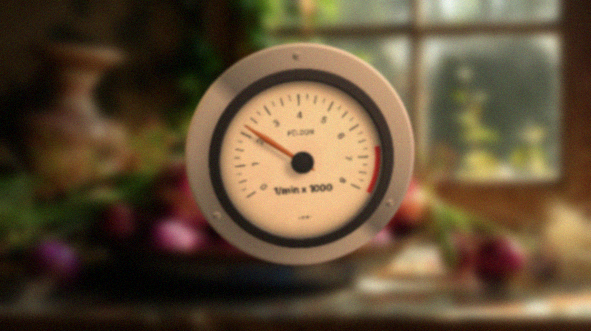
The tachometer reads 2250 rpm
